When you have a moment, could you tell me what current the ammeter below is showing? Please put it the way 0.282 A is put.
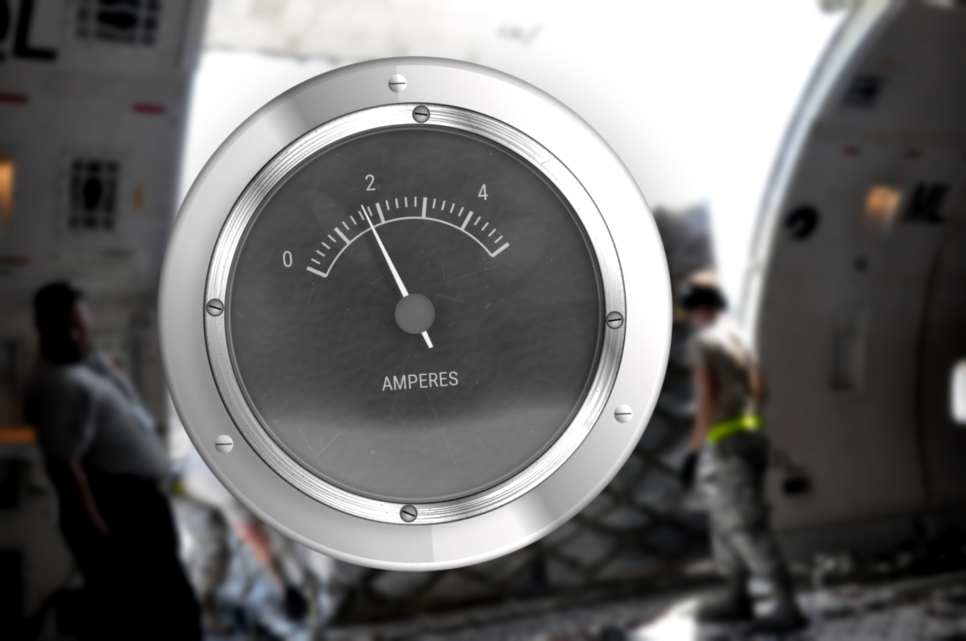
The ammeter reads 1.7 A
